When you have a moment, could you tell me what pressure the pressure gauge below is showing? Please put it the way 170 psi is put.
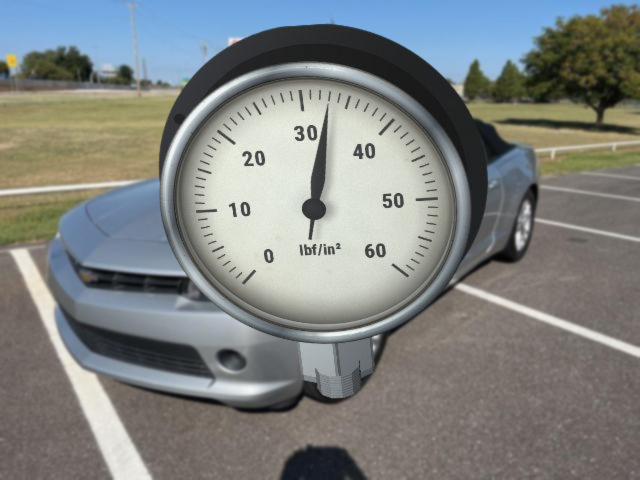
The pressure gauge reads 33 psi
